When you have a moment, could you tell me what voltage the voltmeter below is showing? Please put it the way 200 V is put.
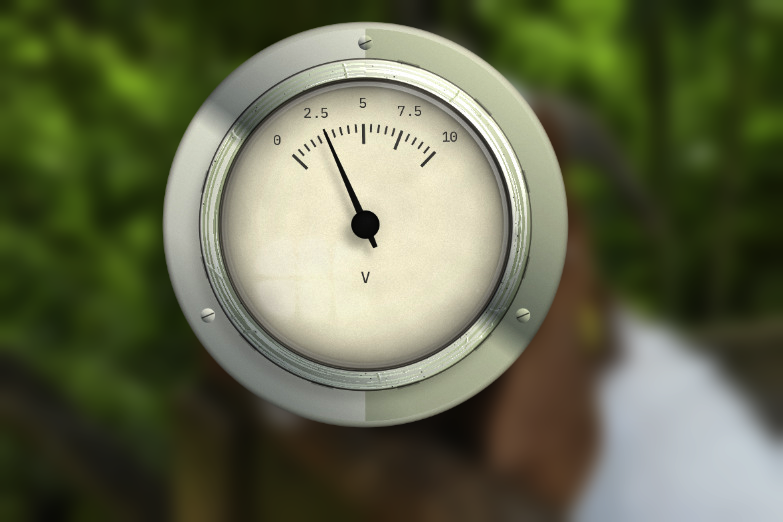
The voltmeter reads 2.5 V
